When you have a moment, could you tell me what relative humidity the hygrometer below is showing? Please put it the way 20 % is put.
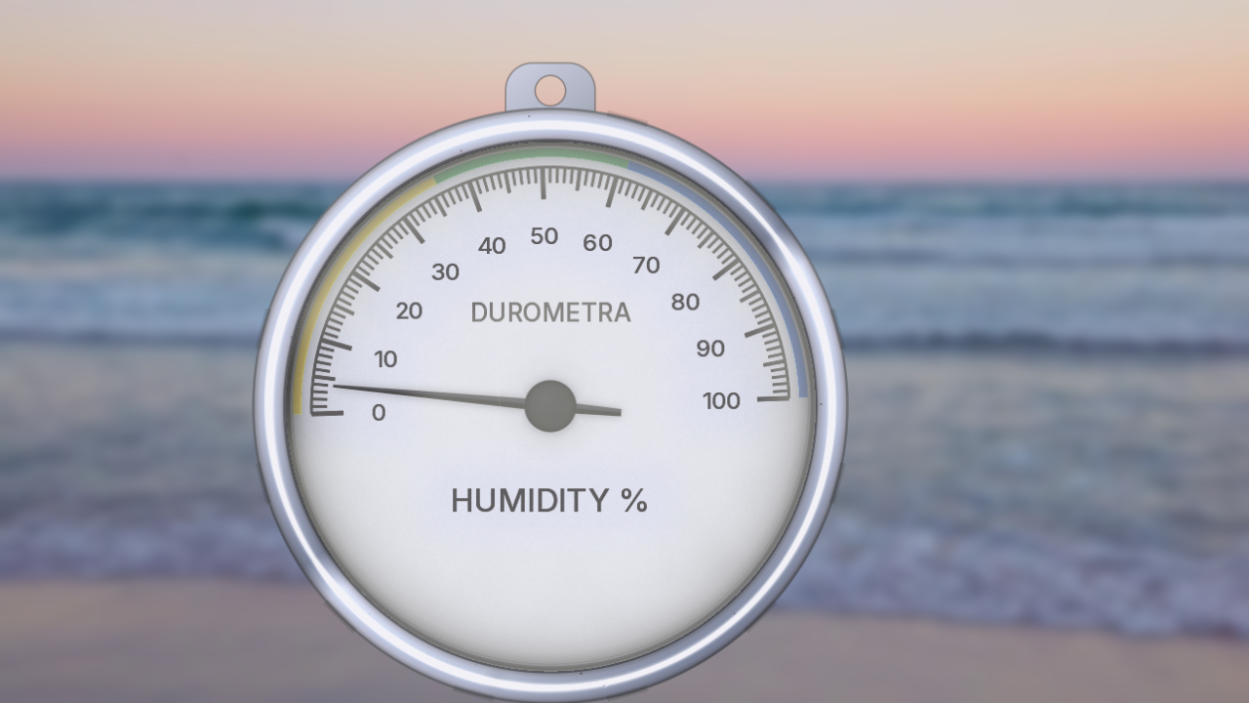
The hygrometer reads 4 %
